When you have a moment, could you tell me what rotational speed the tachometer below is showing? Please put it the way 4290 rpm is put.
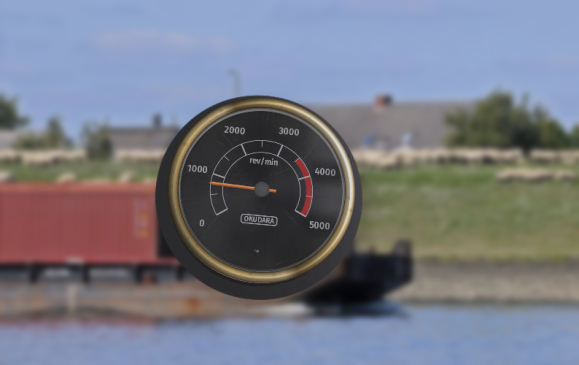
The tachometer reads 750 rpm
